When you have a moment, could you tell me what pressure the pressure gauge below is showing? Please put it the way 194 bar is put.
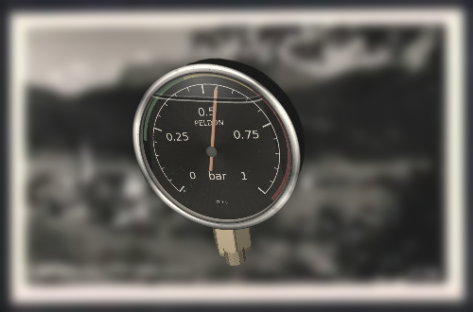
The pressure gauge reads 0.55 bar
